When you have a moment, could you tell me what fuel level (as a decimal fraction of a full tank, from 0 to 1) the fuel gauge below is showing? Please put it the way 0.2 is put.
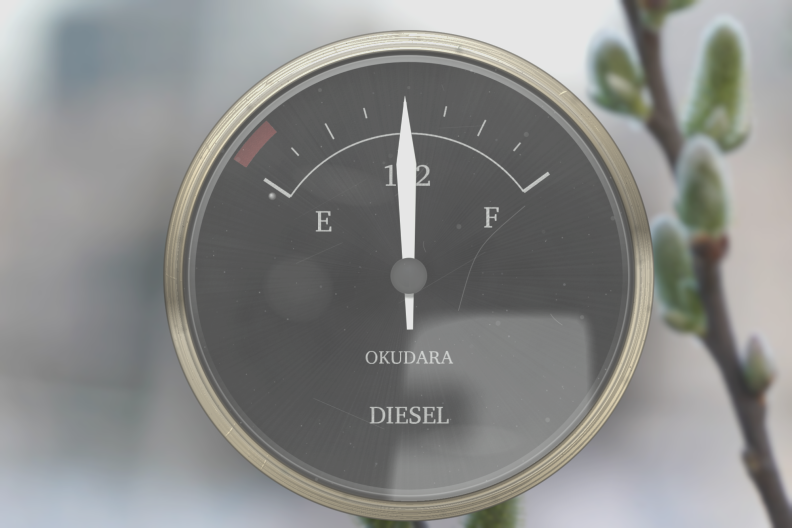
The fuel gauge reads 0.5
